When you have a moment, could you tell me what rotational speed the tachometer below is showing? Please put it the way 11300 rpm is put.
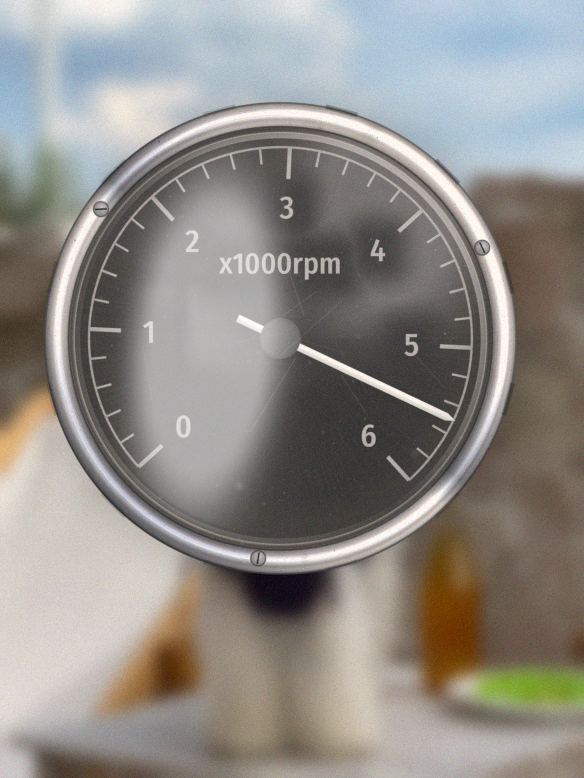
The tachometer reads 5500 rpm
